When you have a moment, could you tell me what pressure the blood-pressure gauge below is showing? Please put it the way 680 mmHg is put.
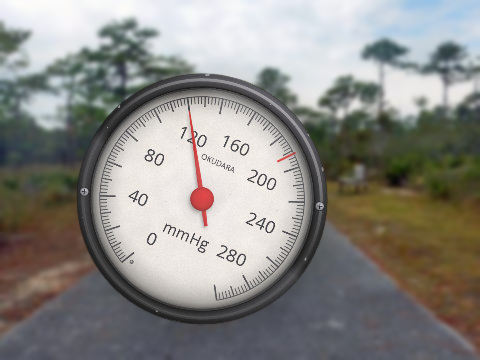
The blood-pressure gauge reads 120 mmHg
